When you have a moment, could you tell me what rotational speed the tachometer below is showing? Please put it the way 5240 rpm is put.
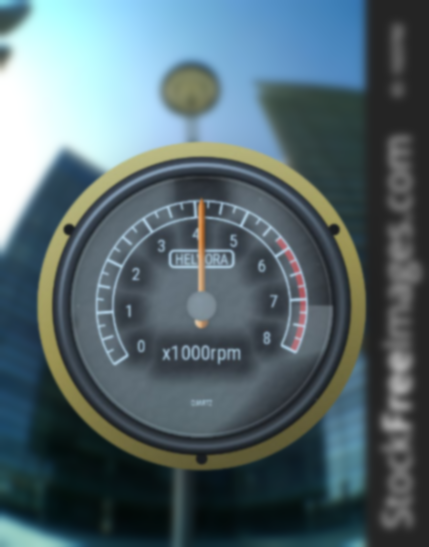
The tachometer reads 4125 rpm
